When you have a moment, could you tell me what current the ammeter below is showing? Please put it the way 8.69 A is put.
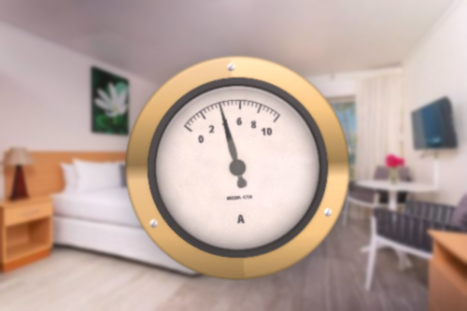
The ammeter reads 4 A
